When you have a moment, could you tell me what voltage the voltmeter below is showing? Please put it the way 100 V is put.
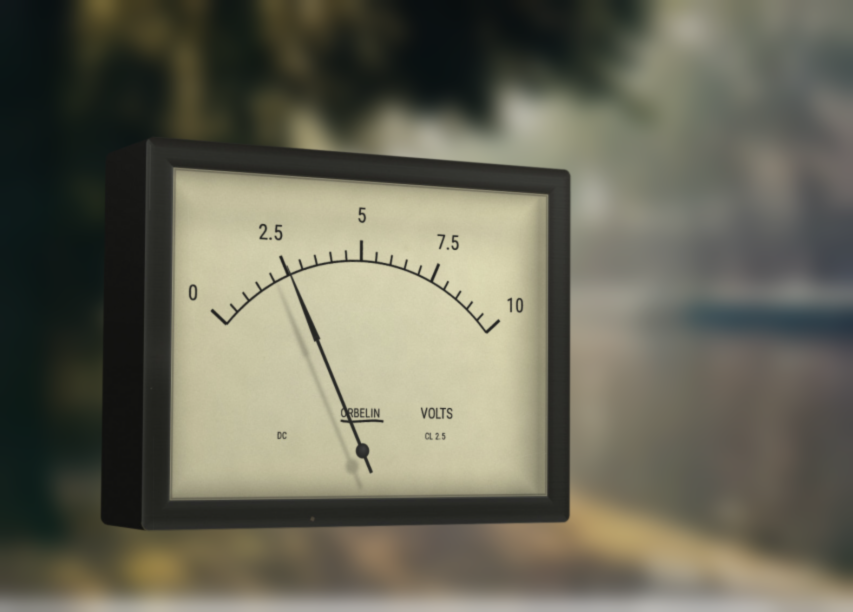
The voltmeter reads 2.5 V
